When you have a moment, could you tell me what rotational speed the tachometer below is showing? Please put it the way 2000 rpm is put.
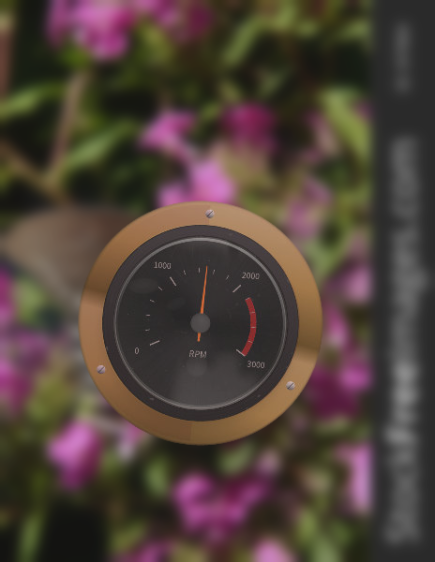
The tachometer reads 1500 rpm
